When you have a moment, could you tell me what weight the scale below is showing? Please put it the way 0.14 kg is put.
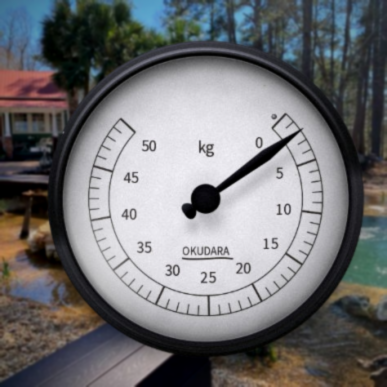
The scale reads 2 kg
